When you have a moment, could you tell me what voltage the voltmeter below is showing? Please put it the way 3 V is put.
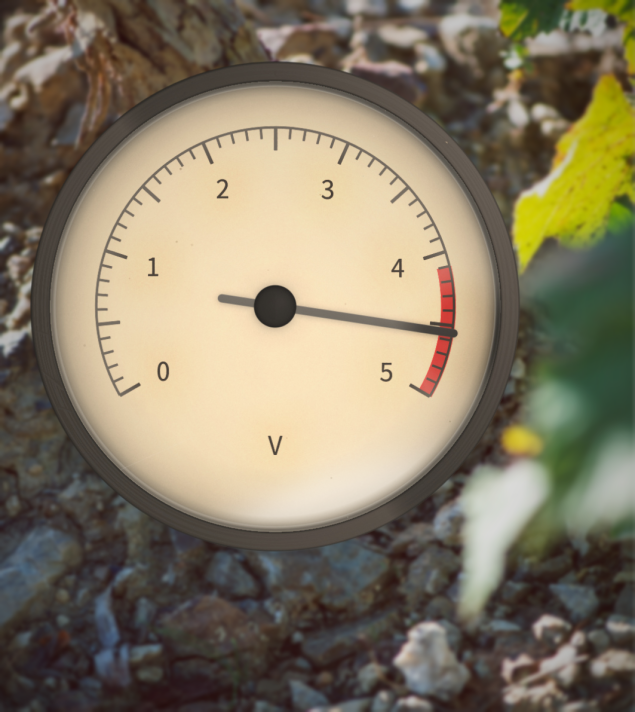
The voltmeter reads 4.55 V
